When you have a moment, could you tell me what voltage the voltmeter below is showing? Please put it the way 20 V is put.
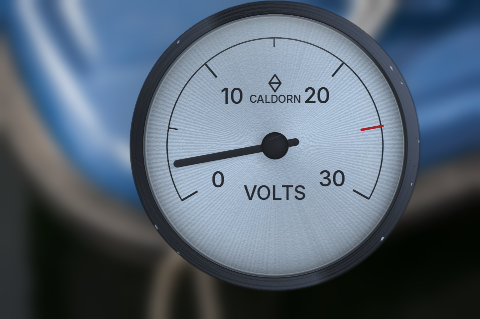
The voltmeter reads 2.5 V
